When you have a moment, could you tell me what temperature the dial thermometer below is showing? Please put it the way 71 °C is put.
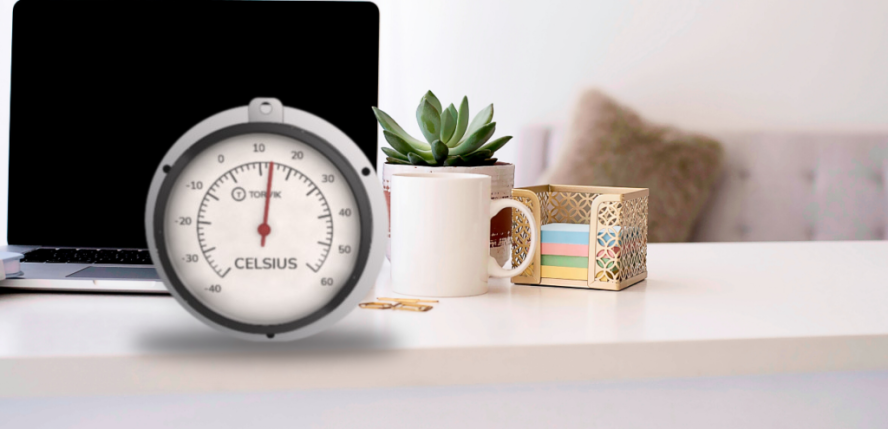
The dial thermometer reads 14 °C
